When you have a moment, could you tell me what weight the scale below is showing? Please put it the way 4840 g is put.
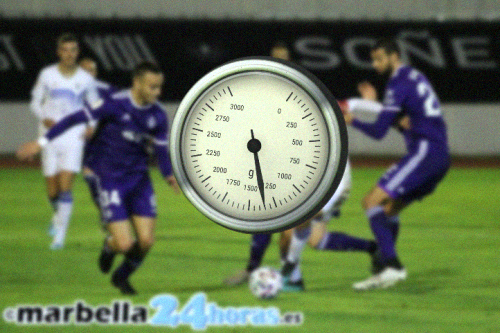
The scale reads 1350 g
